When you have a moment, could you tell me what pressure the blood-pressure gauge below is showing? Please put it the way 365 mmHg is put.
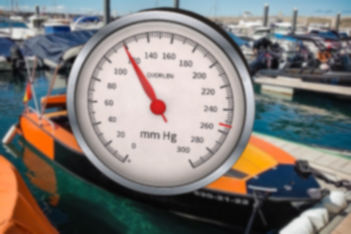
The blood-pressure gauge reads 120 mmHg
